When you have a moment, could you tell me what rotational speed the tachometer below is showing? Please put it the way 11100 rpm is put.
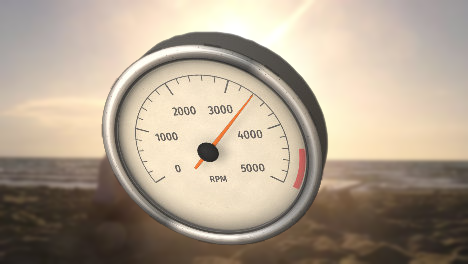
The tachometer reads 3400 rpm
